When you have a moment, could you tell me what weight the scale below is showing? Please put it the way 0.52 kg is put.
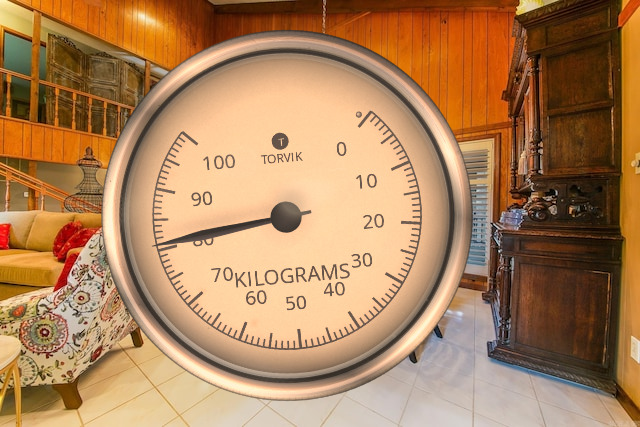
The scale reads 81 kg
